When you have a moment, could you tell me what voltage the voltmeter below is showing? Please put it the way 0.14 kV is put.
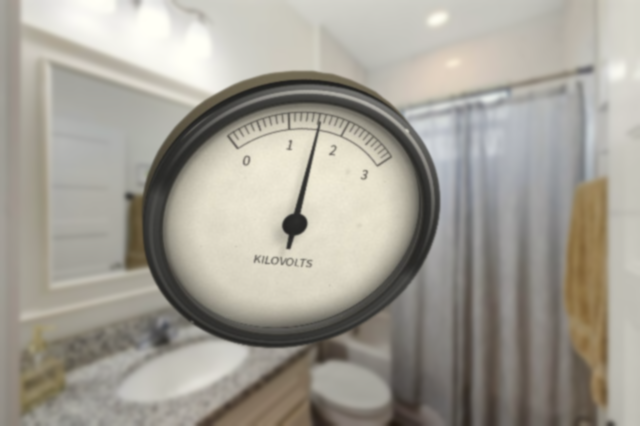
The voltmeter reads 1.5 kV
